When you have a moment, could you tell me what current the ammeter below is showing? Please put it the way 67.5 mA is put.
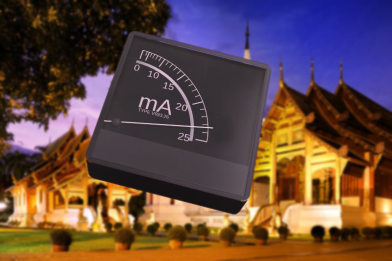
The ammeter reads 23.5 mA
